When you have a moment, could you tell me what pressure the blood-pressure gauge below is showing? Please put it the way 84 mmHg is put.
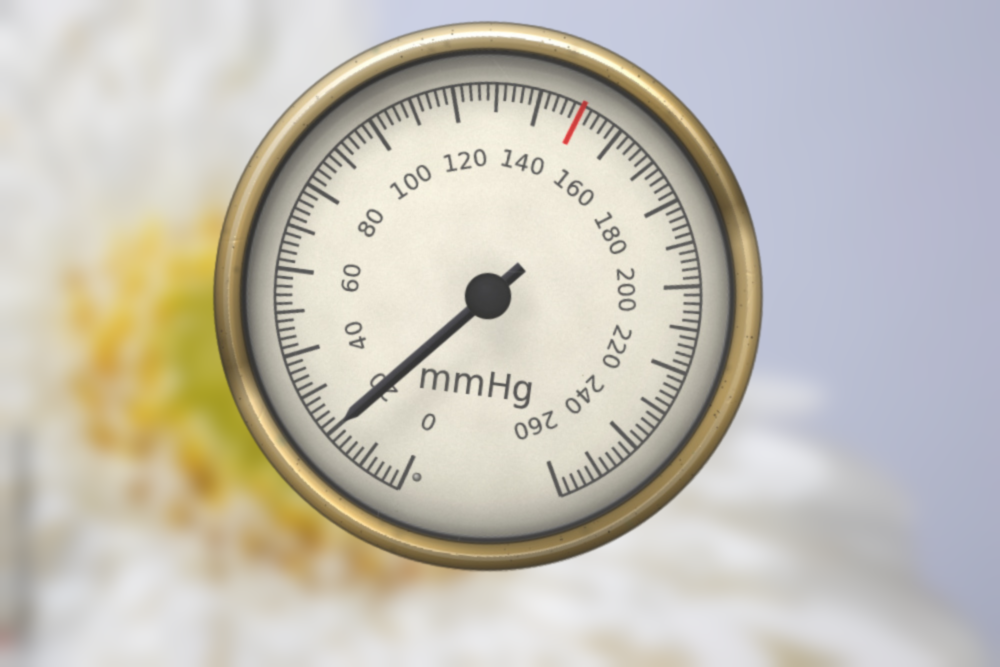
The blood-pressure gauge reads 20 mmHg
